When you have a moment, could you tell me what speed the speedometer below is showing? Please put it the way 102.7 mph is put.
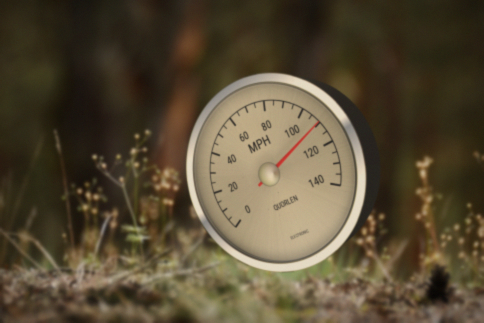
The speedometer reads 110 mph
